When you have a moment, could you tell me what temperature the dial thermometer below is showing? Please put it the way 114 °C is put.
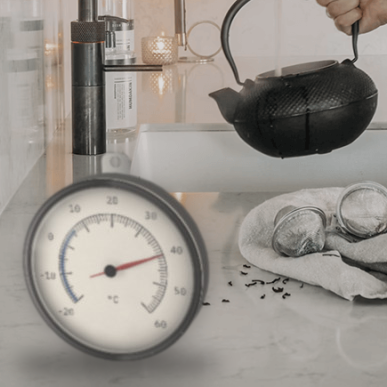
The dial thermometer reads 40 °C
